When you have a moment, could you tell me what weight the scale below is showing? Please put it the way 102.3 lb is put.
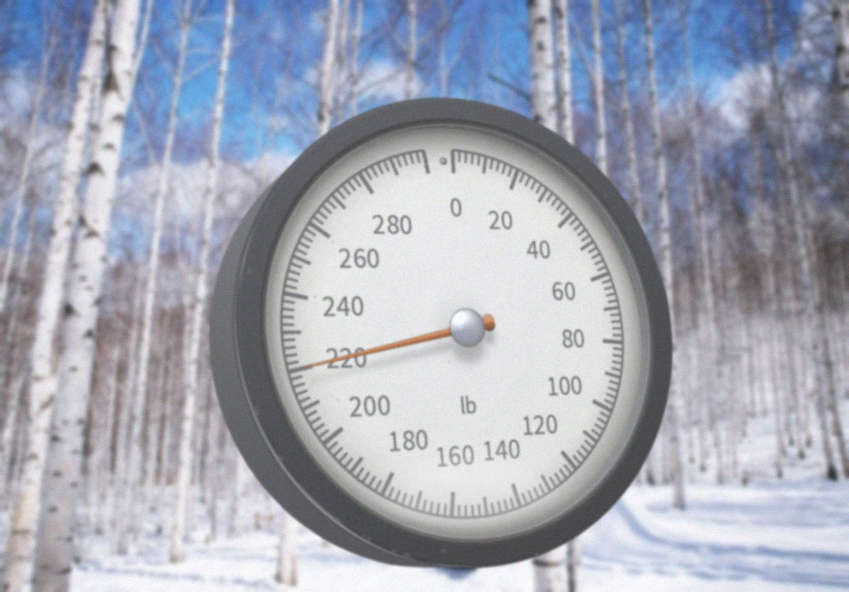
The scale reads 220 lb
